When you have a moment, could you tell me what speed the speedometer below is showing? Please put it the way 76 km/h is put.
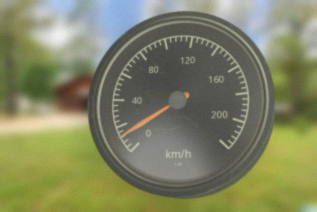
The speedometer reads 12 km/h
